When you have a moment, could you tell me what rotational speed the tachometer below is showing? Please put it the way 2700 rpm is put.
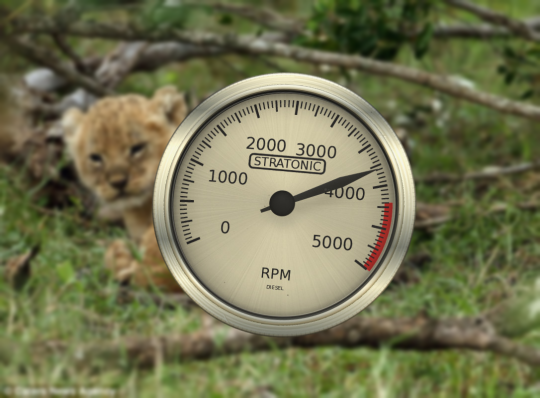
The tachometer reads 3800 rpm
